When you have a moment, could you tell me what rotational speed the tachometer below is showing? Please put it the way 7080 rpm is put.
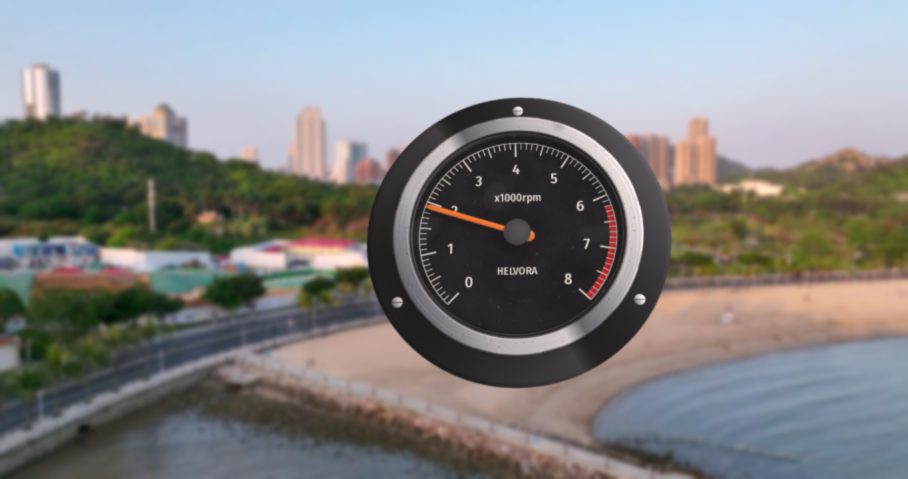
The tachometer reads 1900 rpm
